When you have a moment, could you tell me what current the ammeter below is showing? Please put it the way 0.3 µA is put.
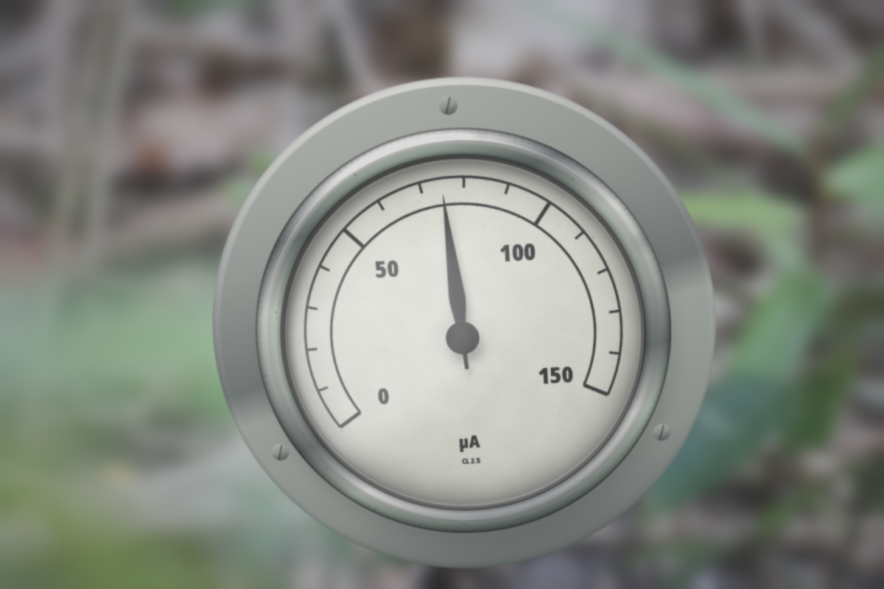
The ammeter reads 75 µA
